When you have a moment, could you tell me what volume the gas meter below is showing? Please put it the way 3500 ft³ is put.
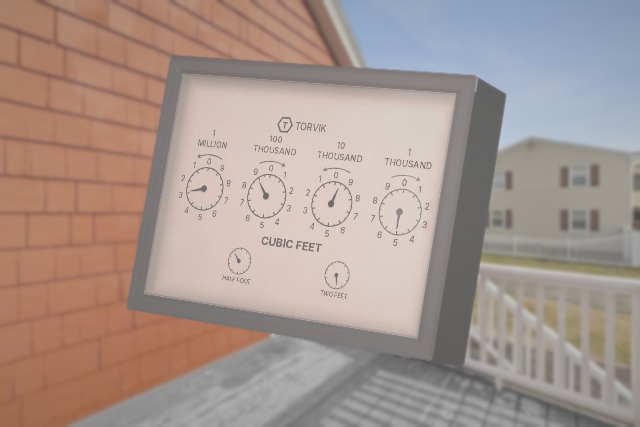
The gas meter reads 289500 ft³
